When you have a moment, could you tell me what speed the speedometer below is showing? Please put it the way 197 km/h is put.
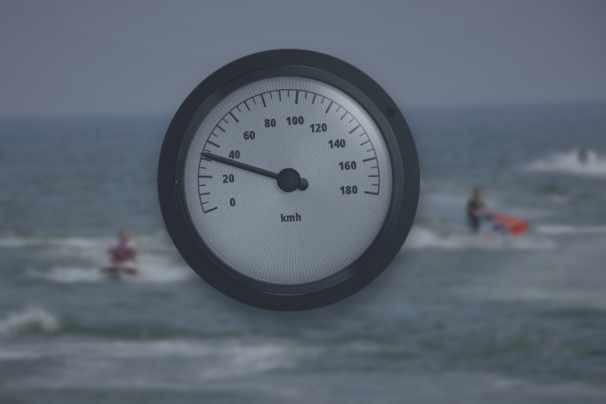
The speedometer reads 32.5 km/h
